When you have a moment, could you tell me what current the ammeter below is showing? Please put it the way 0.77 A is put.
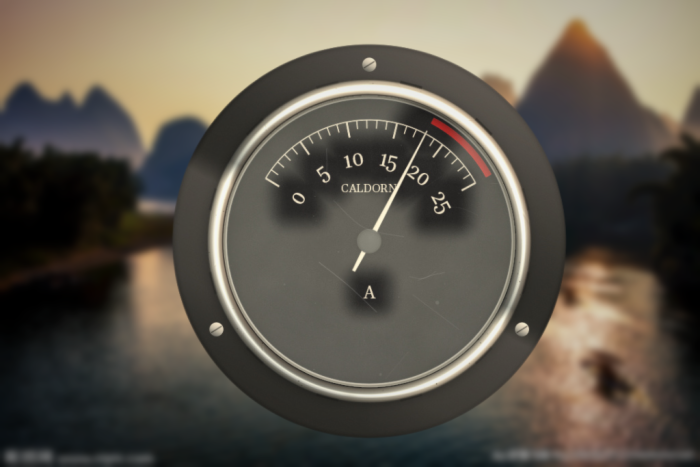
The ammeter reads 18 A
